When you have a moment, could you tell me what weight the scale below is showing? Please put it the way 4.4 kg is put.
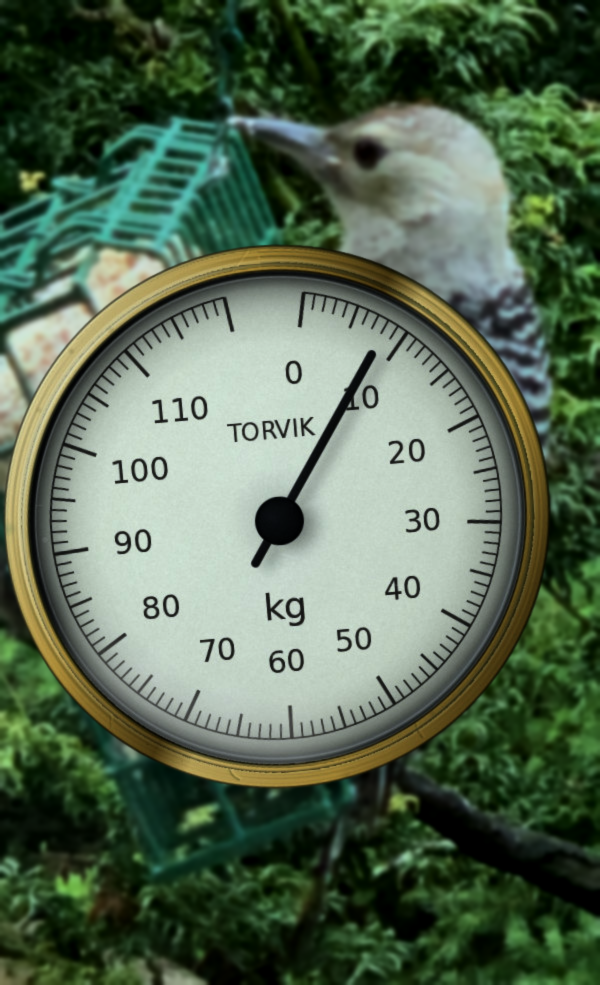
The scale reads 8 kg
